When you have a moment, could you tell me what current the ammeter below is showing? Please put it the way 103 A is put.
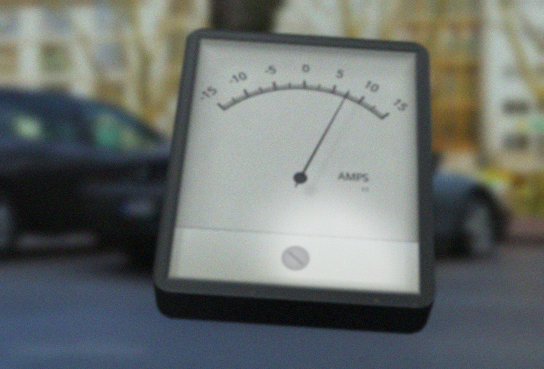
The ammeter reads 7.5 A
